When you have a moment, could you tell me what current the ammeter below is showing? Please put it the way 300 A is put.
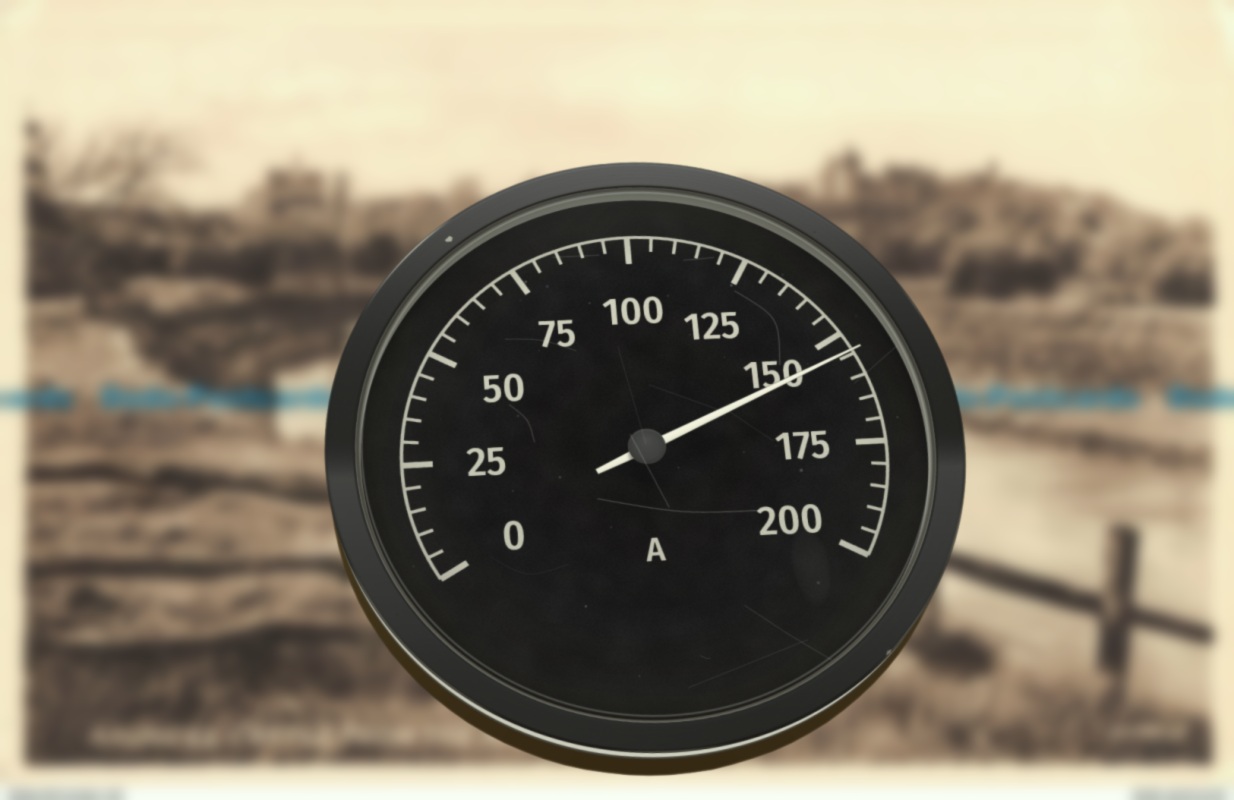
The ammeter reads 155 A
